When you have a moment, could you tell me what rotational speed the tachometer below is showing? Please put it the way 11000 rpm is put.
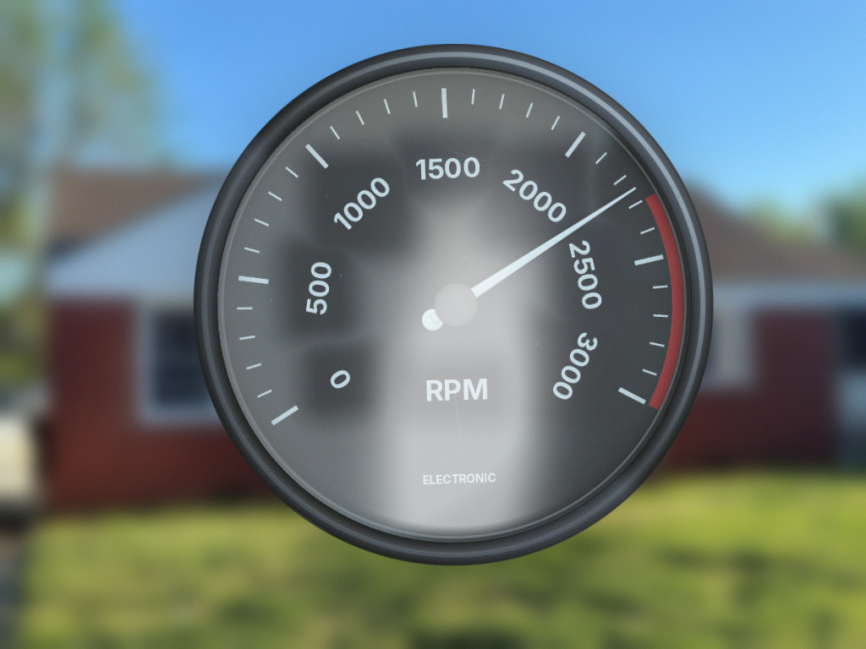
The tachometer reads 2250 rpm
